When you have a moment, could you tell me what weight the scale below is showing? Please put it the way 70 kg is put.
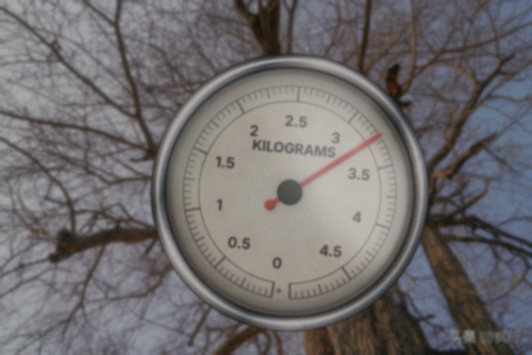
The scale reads 3.25 kg
